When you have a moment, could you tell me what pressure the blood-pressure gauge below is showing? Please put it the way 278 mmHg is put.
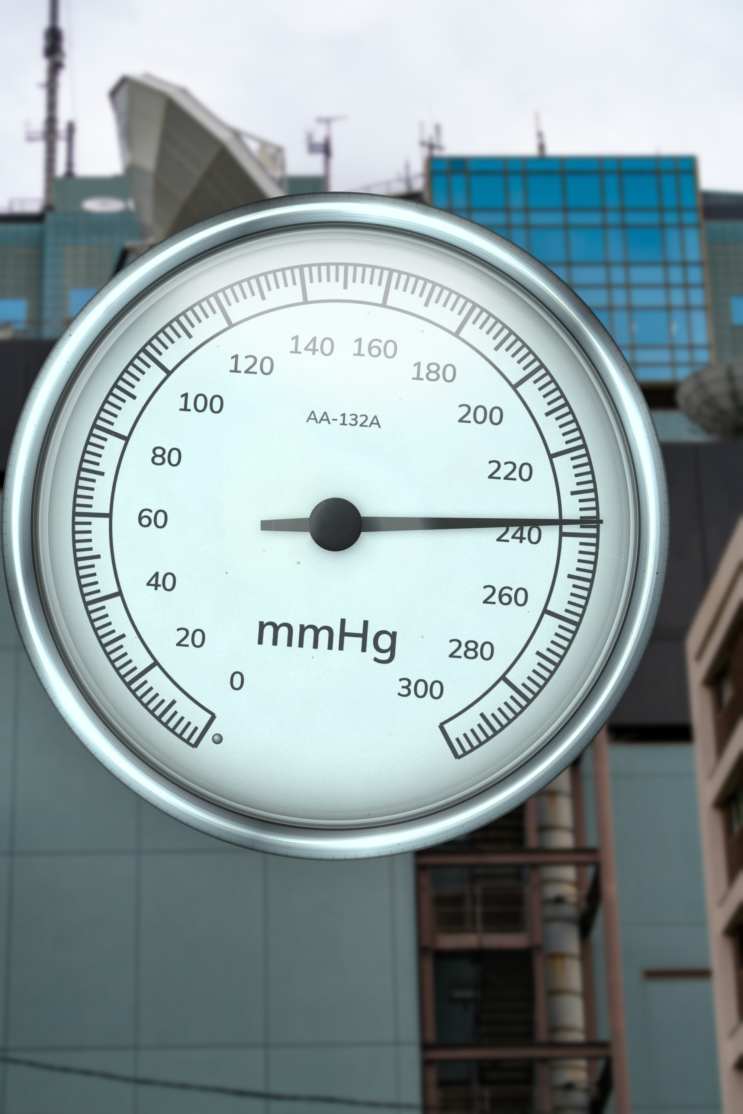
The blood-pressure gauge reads 237 mmHg
